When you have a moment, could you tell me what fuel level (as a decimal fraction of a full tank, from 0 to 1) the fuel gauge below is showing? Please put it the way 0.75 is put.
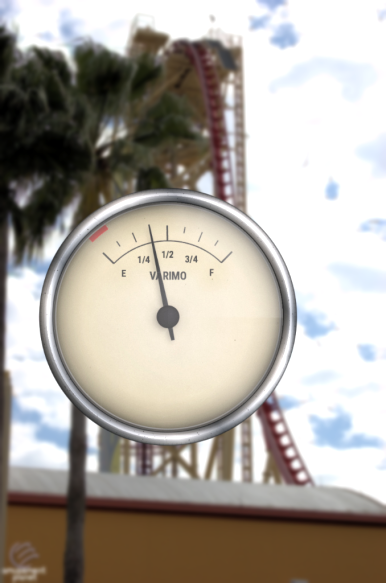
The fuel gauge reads 0.375
